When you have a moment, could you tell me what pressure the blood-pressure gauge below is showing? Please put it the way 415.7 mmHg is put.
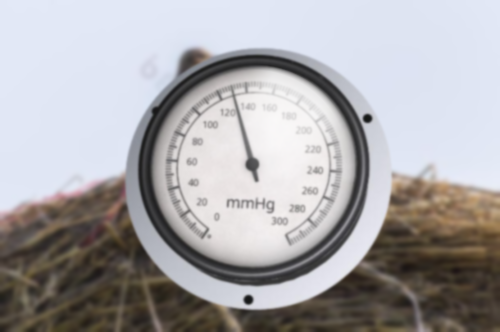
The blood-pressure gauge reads 130 mmHg
